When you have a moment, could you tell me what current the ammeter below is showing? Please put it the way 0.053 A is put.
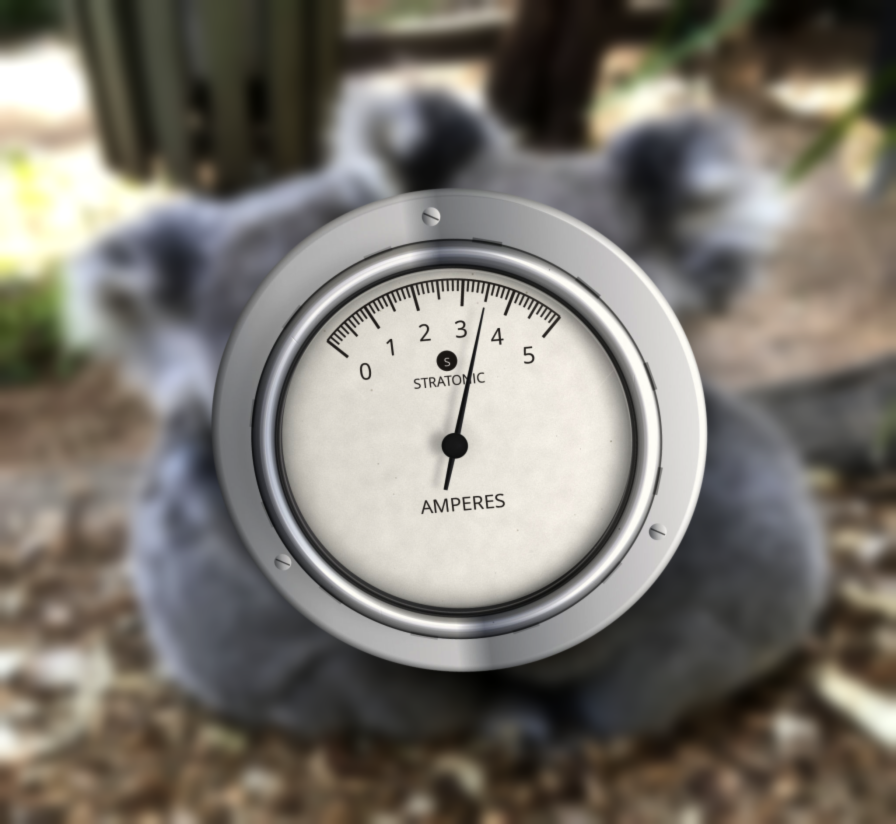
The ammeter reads 3.5 A
